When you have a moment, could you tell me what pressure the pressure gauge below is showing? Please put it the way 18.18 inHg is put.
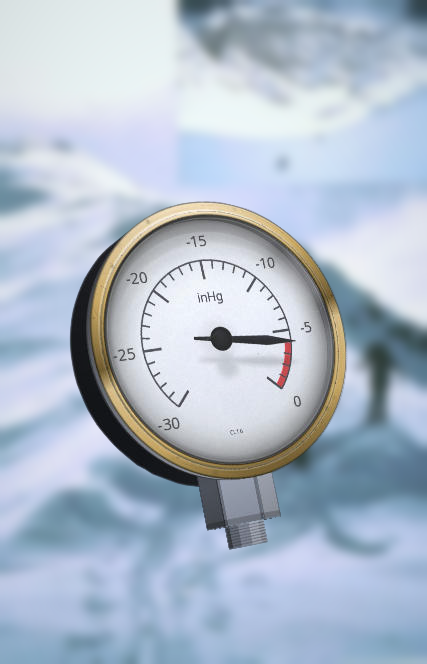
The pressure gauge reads -4 inHg
